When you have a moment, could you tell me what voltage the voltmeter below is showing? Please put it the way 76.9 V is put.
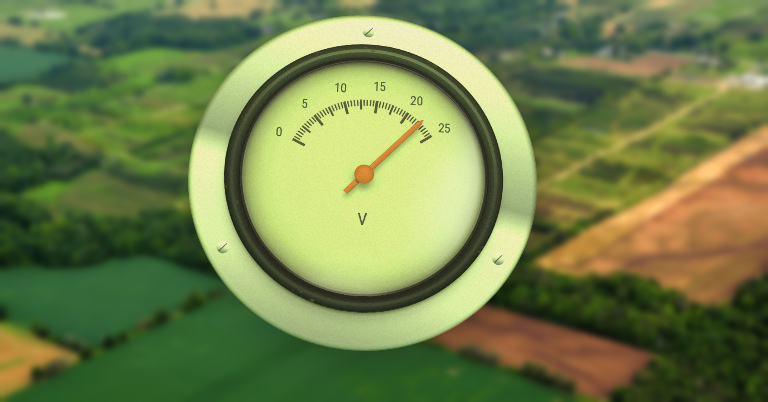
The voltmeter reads 22.5 V
